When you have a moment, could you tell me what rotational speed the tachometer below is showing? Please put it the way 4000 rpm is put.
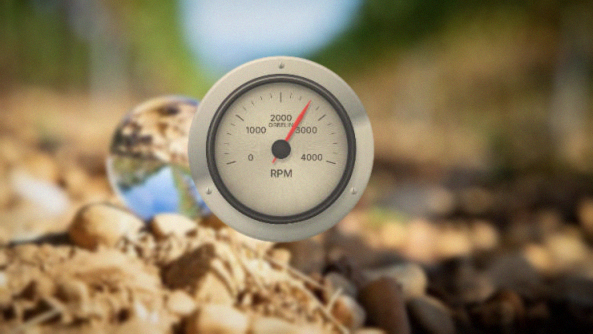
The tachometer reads 2600 rpm
